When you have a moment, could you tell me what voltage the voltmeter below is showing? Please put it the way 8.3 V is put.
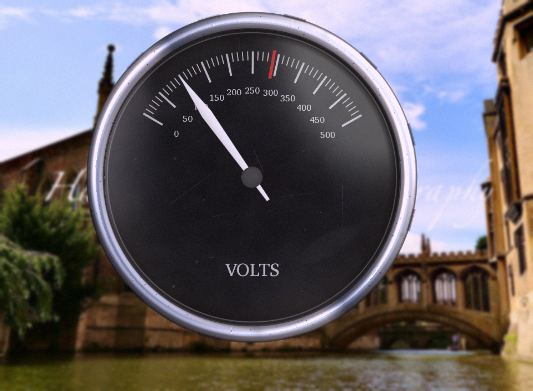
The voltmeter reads 100 V
